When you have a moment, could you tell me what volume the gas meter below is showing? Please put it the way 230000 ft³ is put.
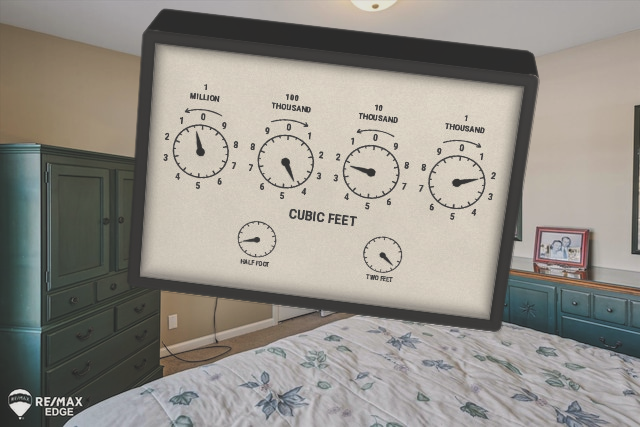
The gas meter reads 42200 ft³
